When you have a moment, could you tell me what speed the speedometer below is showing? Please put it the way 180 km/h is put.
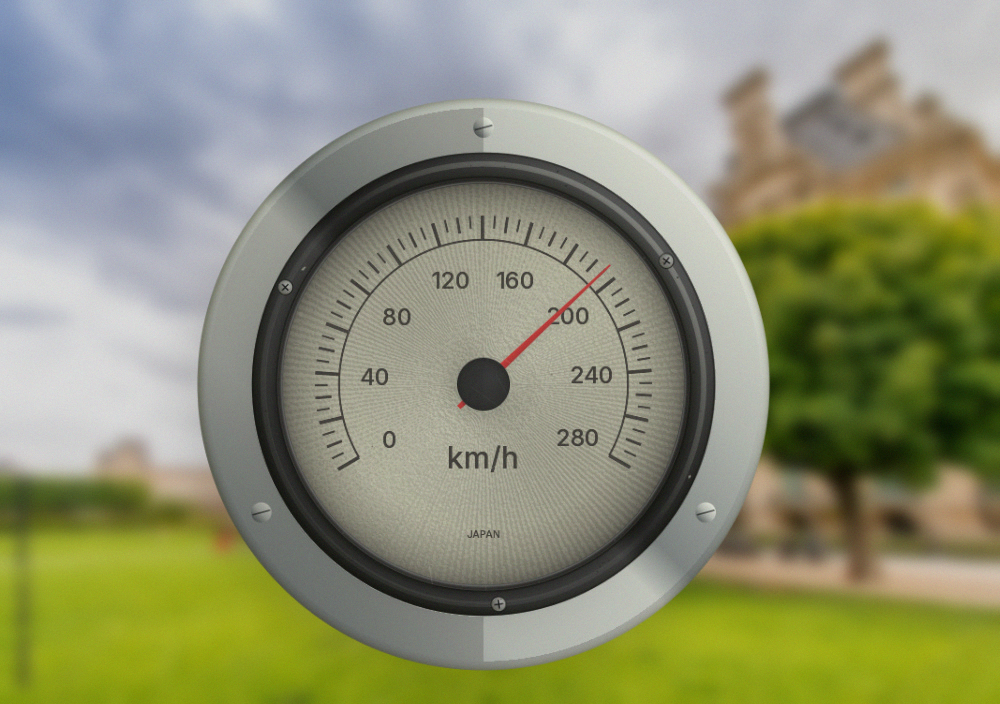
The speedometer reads 195 km/h
